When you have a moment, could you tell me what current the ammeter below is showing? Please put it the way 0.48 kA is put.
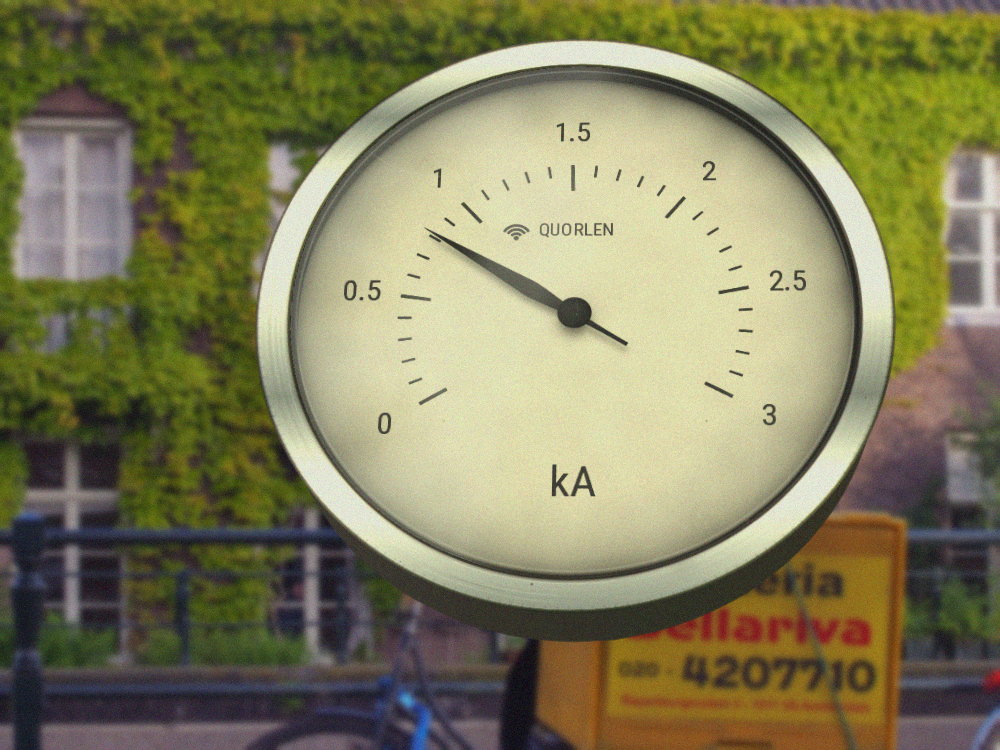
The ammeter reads 0.8 kA
